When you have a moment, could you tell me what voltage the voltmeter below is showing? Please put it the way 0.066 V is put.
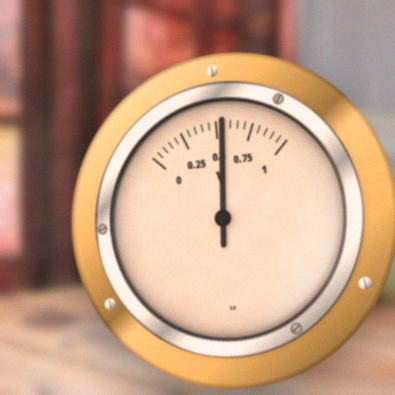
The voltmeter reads 0.55 V
